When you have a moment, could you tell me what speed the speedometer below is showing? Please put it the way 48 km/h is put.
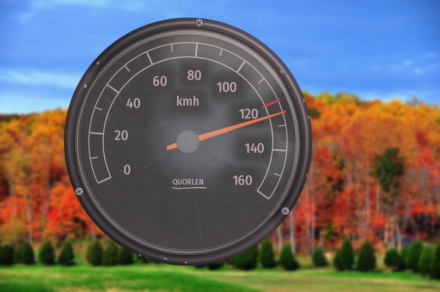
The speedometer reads 125 km/h
